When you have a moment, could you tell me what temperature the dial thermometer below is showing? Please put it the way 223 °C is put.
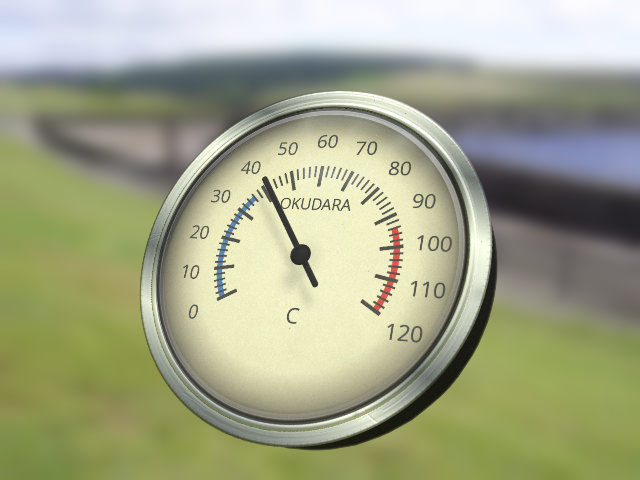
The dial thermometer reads 42 °C
